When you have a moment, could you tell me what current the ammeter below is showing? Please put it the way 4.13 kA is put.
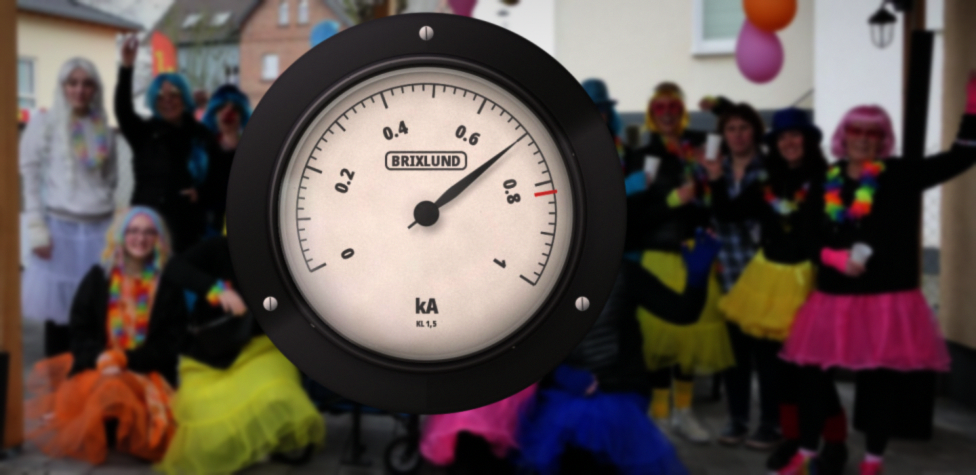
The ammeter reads 0.7 kA
